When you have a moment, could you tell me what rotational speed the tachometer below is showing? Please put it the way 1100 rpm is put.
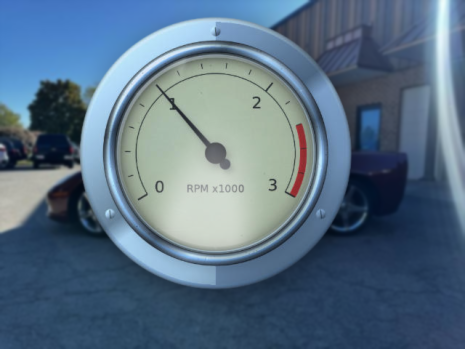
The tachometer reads 1000 rpm
